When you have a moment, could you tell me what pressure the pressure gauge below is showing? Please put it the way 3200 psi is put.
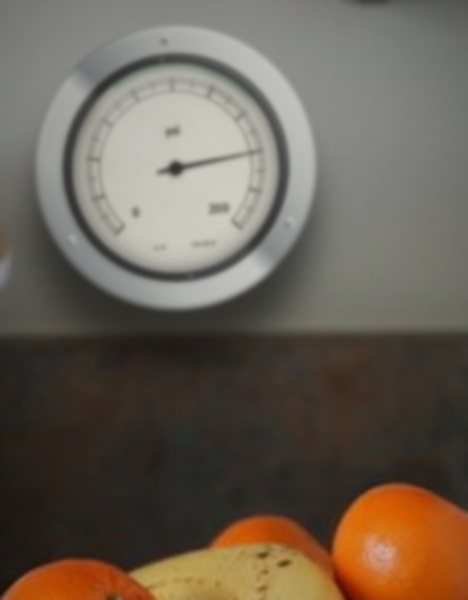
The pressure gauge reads 160 psi
